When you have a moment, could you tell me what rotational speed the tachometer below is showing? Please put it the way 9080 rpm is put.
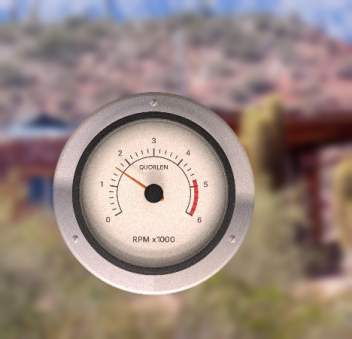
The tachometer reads 1600 rpm
